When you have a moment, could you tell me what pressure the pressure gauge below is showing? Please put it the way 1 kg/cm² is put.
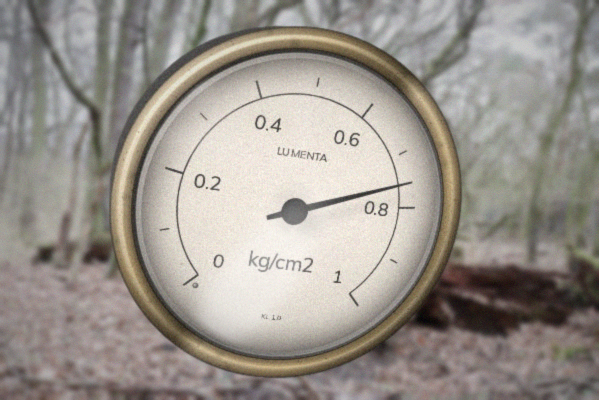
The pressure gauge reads 0.75 kg/cm²
